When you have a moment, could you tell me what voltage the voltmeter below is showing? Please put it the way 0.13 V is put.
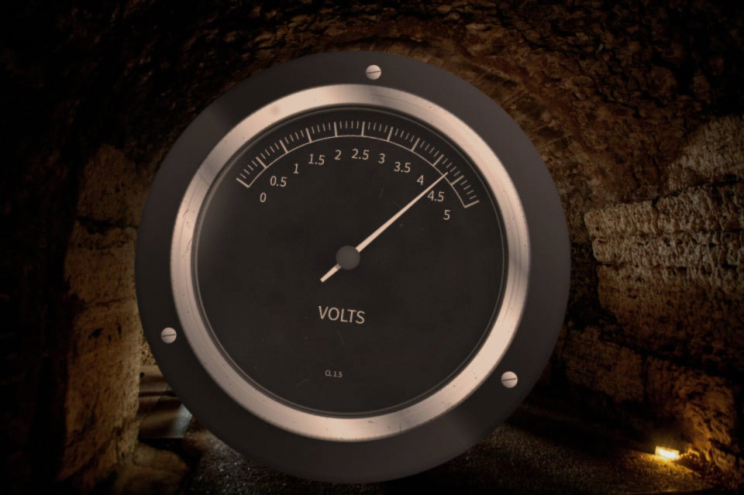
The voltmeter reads 4.3 V
